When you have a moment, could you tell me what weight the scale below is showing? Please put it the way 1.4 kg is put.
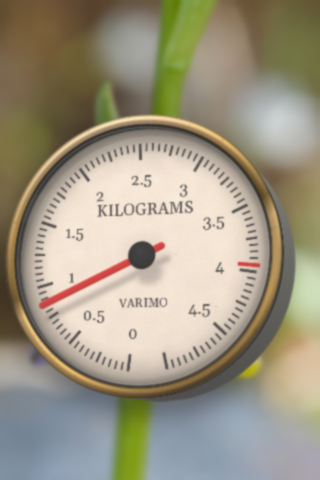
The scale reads 0.85 kg
